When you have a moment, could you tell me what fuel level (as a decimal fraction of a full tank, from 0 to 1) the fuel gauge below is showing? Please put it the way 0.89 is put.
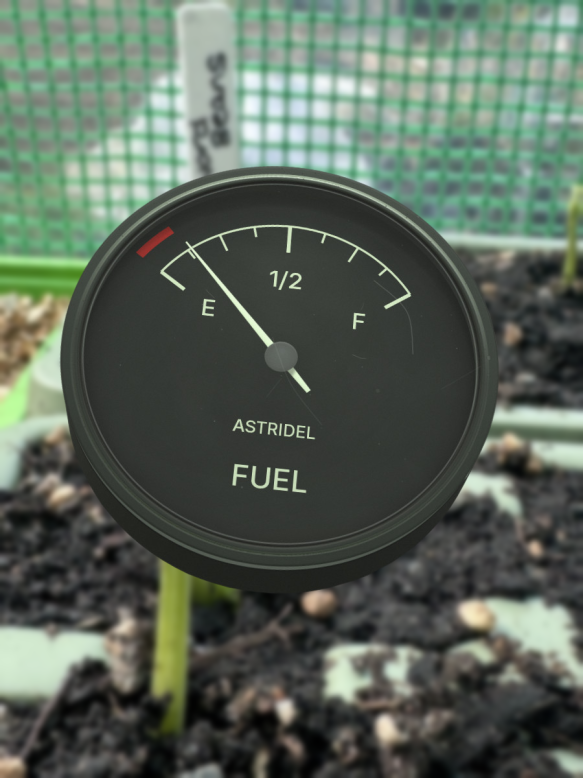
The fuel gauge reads 0.125
